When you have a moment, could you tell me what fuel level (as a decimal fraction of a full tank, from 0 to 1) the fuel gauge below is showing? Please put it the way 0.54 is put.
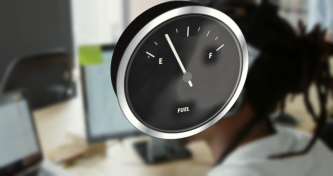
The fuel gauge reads 0.25
